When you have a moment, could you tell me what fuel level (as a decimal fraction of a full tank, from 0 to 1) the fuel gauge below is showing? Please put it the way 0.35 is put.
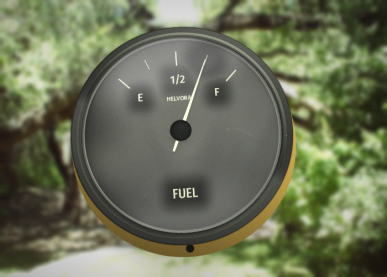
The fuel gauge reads 0.75
